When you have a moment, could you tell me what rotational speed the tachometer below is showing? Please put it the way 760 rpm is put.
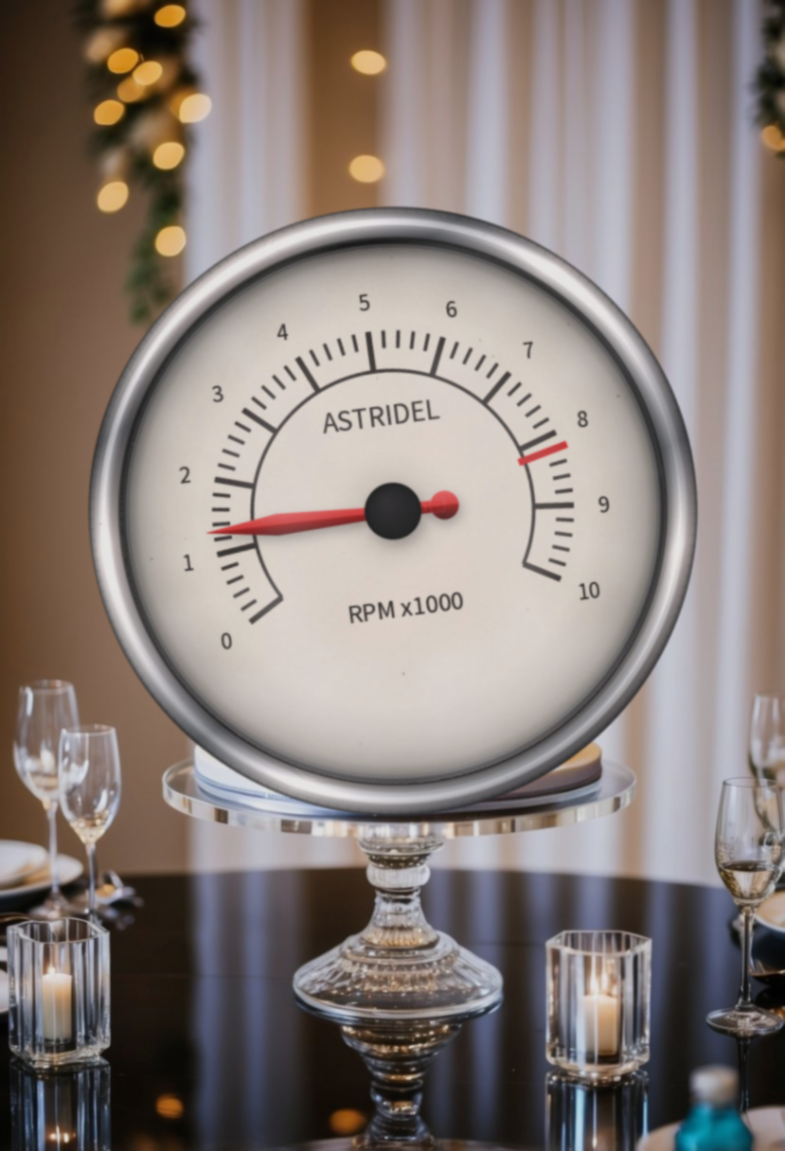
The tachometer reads 1300 rpm
